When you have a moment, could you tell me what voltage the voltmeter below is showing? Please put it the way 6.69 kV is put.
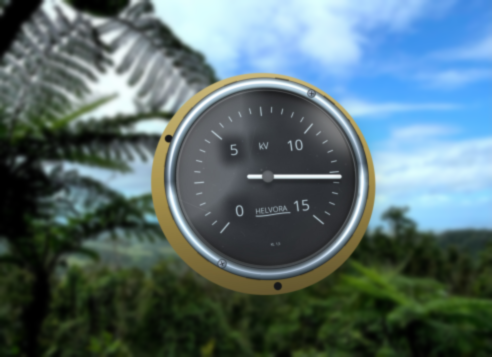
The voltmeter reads 12.75 kV
